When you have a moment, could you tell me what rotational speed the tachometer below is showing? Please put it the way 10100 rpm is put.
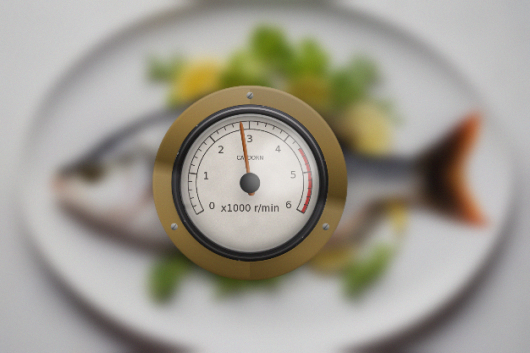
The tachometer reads 2800 rpm
